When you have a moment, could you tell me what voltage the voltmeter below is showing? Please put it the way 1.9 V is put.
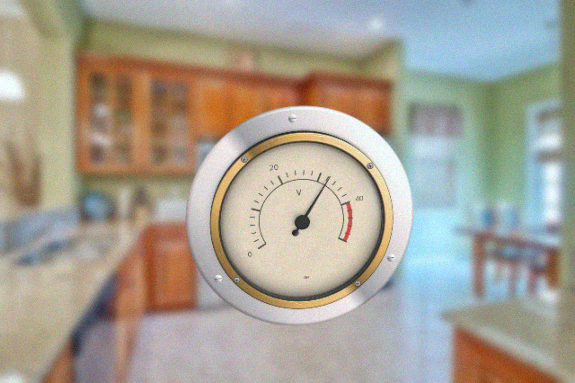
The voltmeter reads 32 V
